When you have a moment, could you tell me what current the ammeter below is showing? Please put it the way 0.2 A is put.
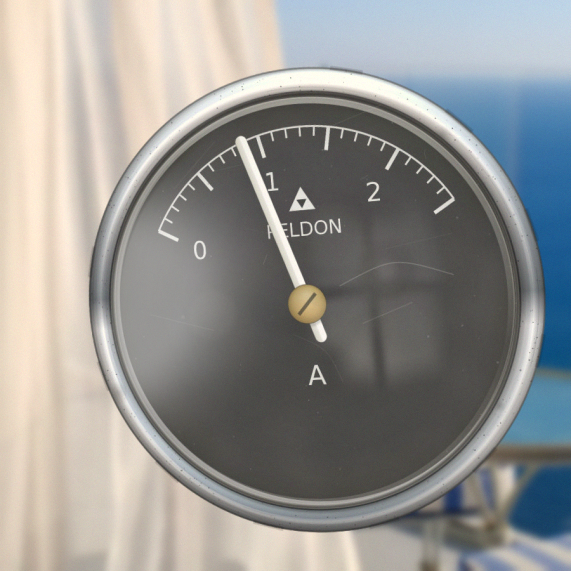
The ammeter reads 0.9 A
